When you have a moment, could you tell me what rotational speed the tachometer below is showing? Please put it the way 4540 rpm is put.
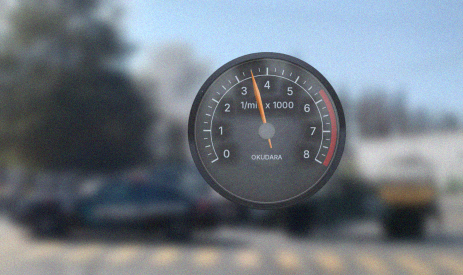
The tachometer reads 3500 rpm
